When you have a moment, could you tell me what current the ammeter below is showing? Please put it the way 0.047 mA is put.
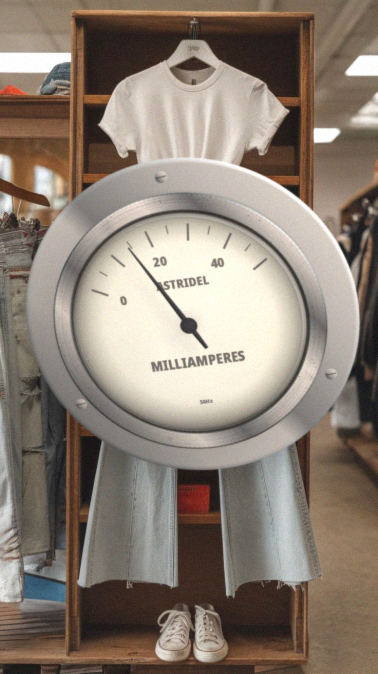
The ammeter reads 15 mA
